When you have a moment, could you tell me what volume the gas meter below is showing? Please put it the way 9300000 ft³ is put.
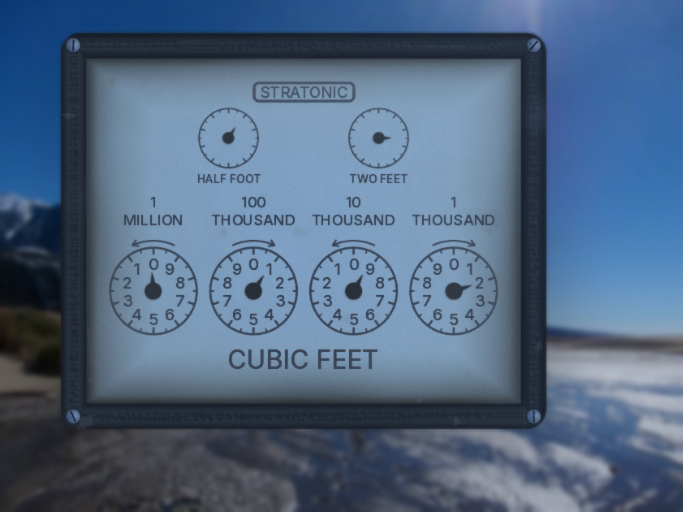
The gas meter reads 9200 ft³
